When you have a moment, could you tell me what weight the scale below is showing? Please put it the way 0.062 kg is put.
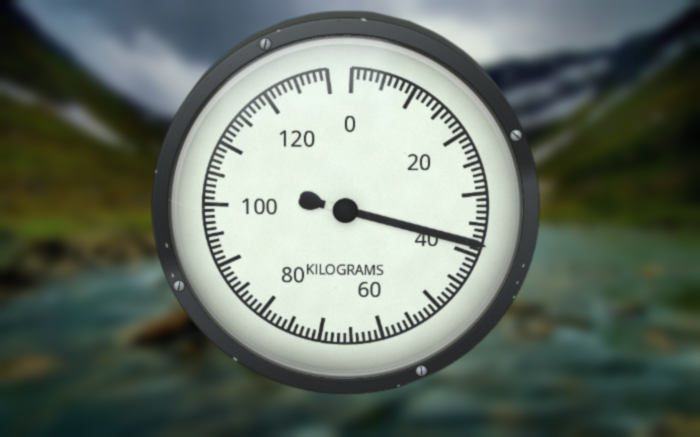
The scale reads 38 kg
